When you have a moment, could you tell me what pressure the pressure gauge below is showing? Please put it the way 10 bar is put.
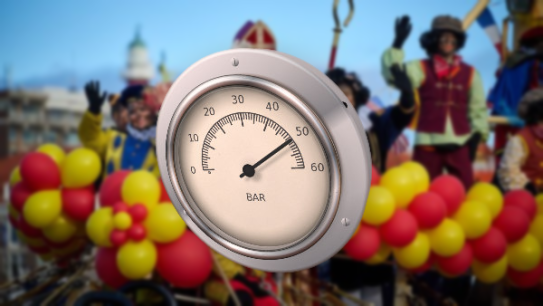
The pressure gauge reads 50 bar
